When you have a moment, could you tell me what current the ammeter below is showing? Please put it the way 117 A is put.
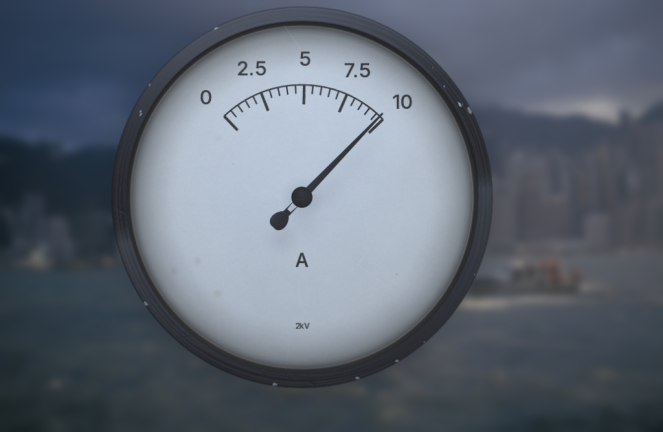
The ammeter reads 9.75 A
